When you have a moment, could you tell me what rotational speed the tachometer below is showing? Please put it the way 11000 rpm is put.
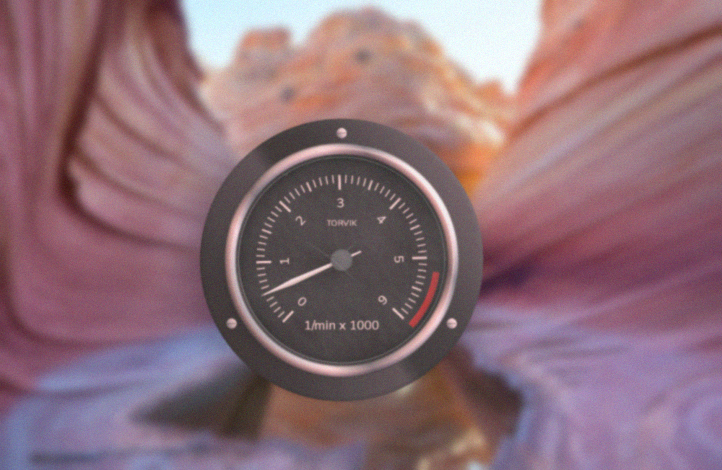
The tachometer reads 500 rpm
